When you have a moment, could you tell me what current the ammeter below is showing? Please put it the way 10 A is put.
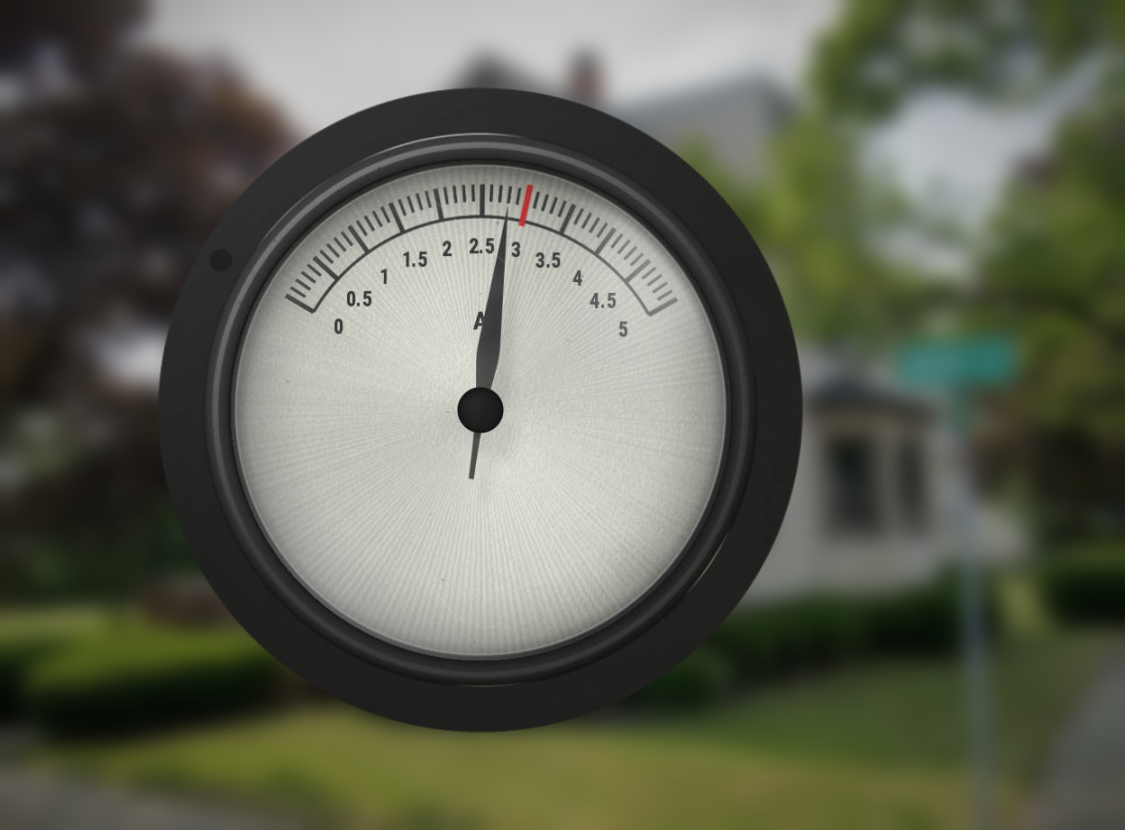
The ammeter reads 2.8 A
